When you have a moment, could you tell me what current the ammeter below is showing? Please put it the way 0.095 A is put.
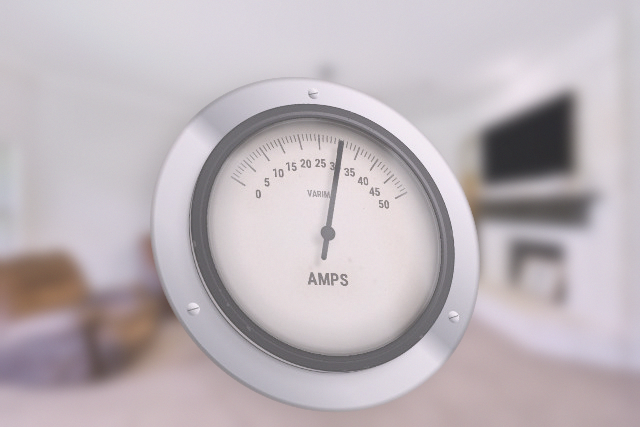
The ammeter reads 30 A
